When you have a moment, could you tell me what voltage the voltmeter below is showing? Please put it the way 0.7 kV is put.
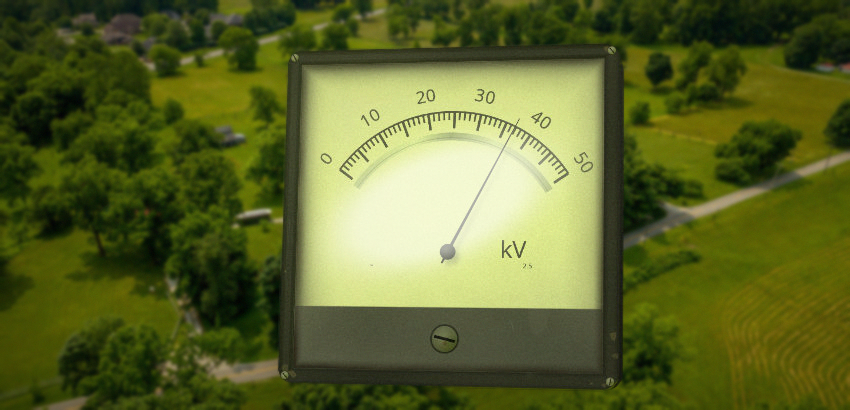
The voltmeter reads 37 kV
